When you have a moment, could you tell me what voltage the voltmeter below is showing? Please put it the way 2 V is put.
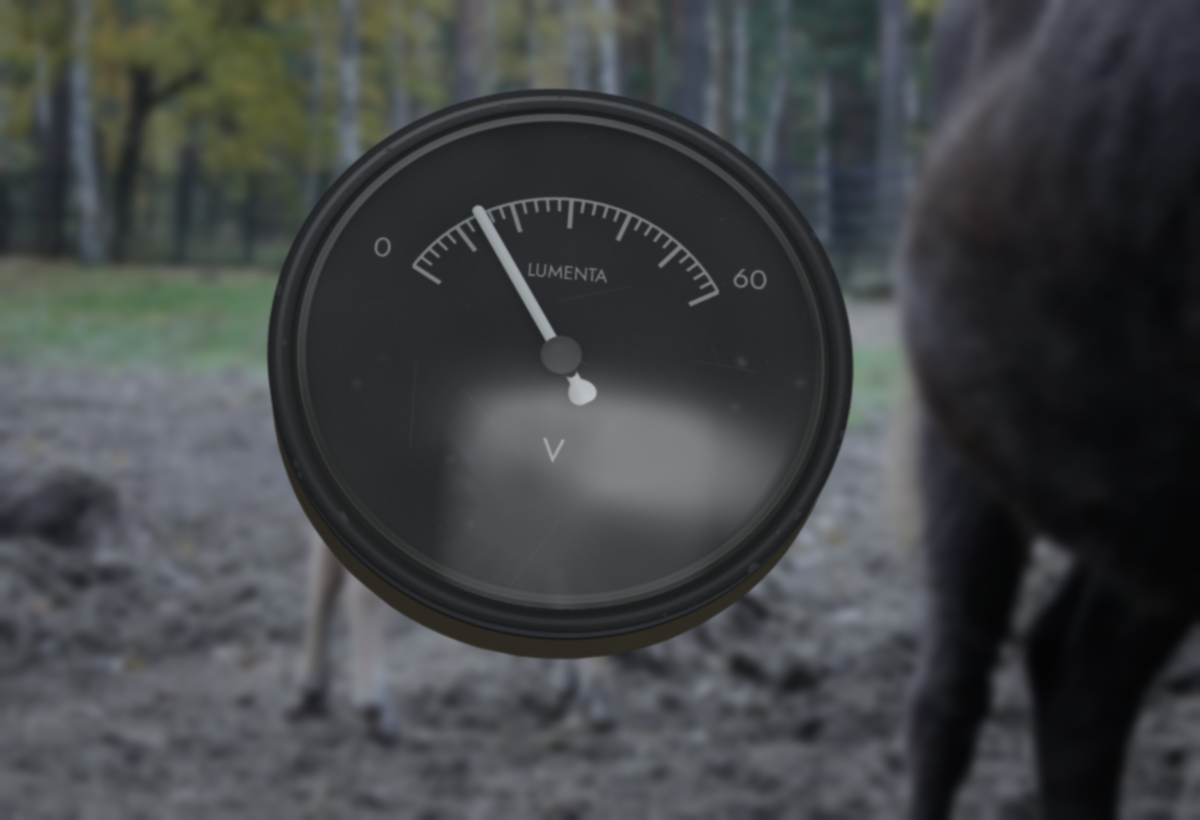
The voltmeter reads 14 V
